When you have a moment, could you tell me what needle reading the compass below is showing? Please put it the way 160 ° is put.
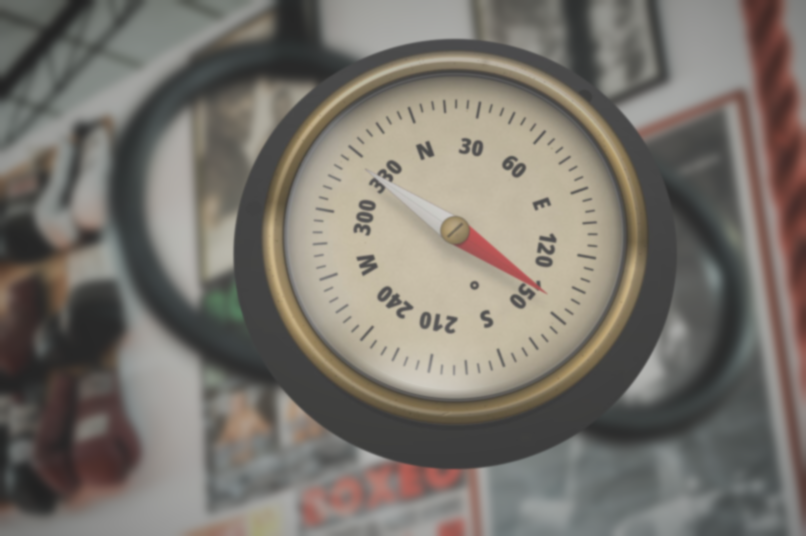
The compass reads 145 °
